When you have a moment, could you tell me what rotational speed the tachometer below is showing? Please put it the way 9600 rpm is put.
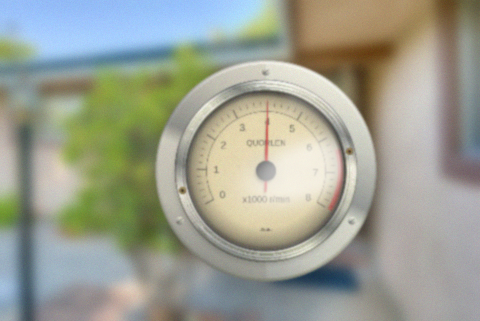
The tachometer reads 4000 rpm
